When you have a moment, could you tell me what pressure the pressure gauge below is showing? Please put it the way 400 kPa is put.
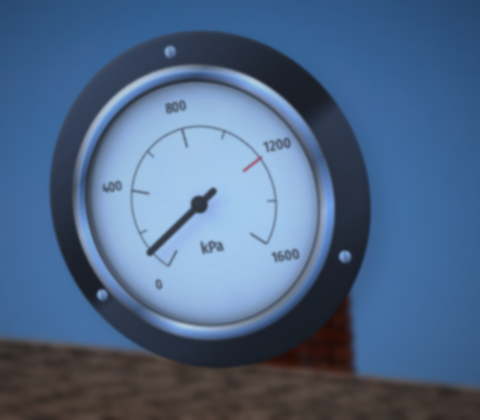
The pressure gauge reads 100 kPa
